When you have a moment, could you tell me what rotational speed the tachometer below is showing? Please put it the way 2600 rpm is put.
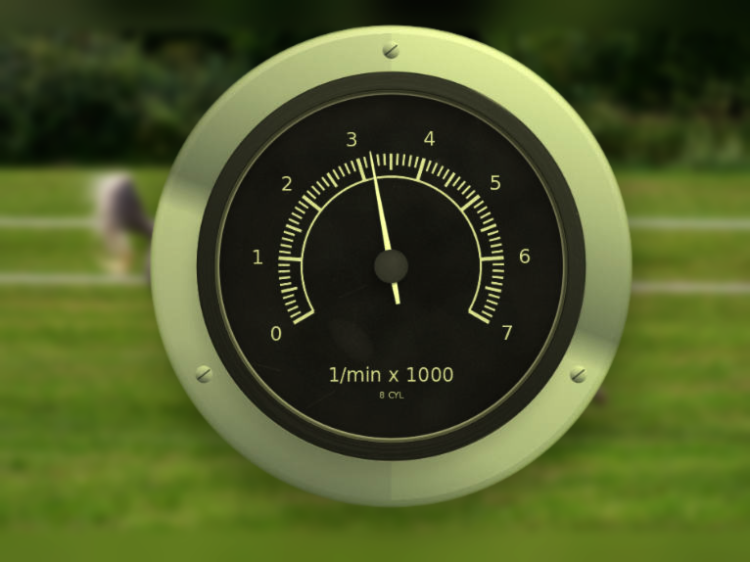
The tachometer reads 3200 rpm
